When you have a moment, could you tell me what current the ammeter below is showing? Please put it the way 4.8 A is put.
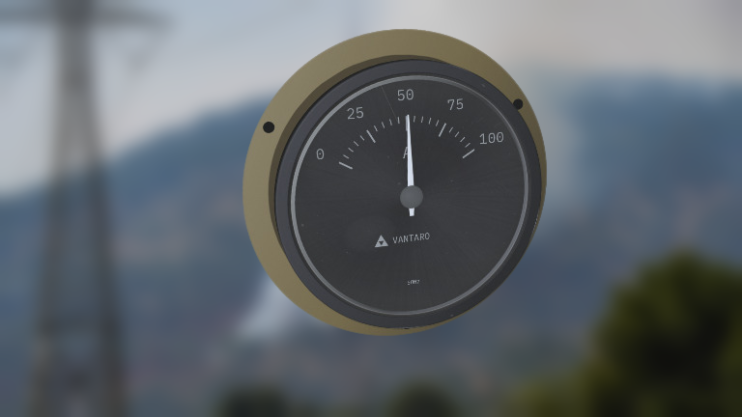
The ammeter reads 50 A
